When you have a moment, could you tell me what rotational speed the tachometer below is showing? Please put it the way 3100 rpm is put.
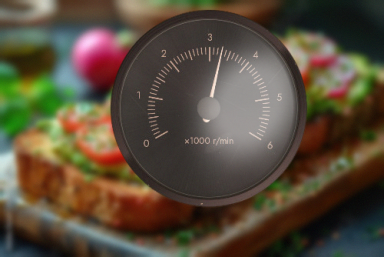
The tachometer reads 3300 rpm
